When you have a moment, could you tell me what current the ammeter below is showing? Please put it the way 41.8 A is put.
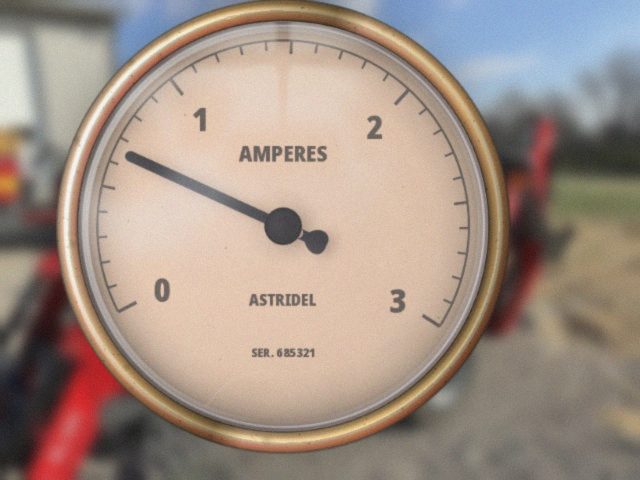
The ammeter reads 0.65 A
